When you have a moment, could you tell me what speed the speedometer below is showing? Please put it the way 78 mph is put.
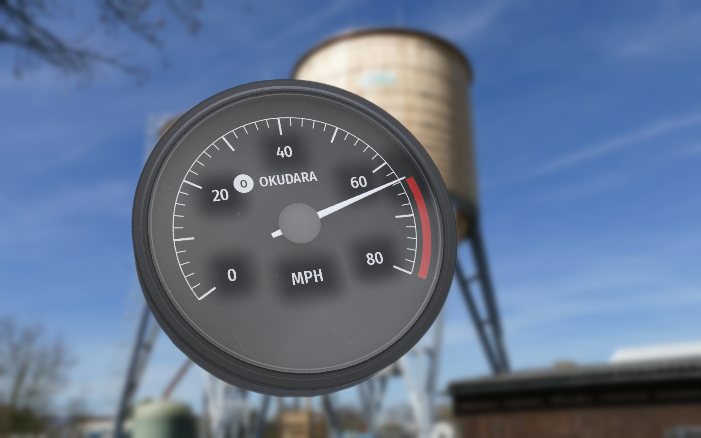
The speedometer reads 64 mph
